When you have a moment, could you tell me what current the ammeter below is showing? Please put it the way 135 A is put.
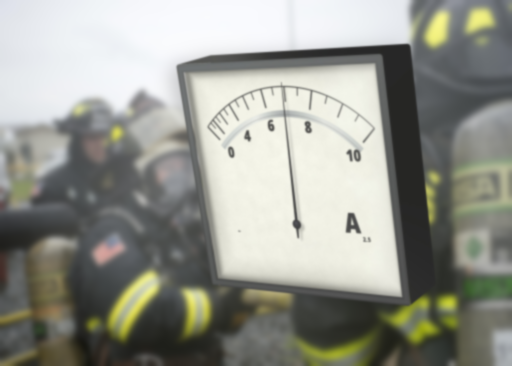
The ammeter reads 7 A
